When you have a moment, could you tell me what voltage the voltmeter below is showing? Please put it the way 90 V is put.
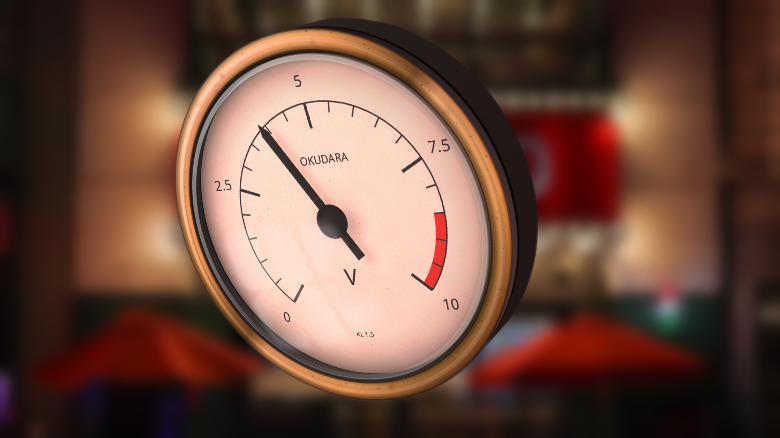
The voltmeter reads 4 V
